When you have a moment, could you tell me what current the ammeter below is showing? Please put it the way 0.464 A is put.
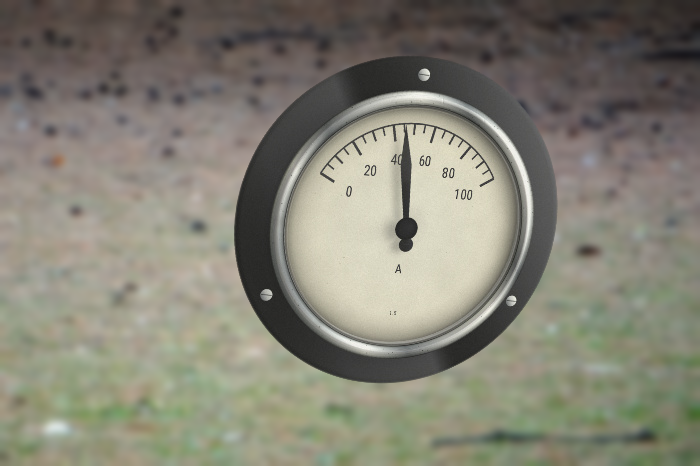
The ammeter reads 45 A
